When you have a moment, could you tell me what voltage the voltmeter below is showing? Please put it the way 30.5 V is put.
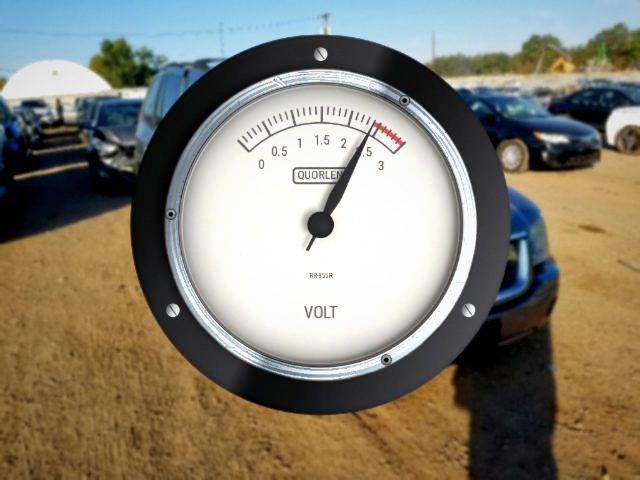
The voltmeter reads 2.4 V
